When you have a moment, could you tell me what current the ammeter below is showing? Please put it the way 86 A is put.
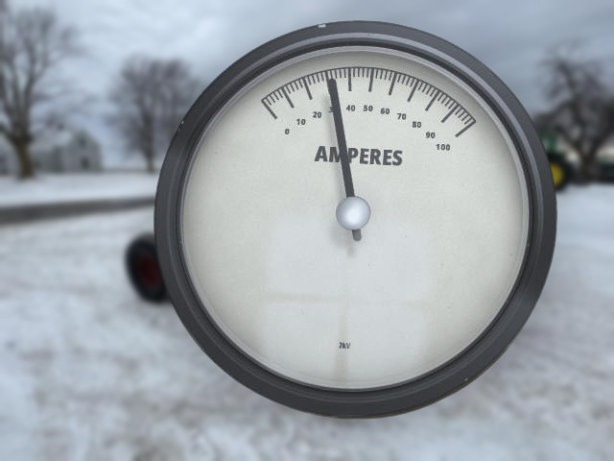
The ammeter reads 32 A
